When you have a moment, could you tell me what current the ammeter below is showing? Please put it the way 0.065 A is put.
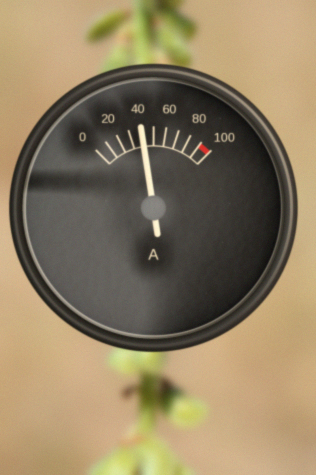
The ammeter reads 40 A
